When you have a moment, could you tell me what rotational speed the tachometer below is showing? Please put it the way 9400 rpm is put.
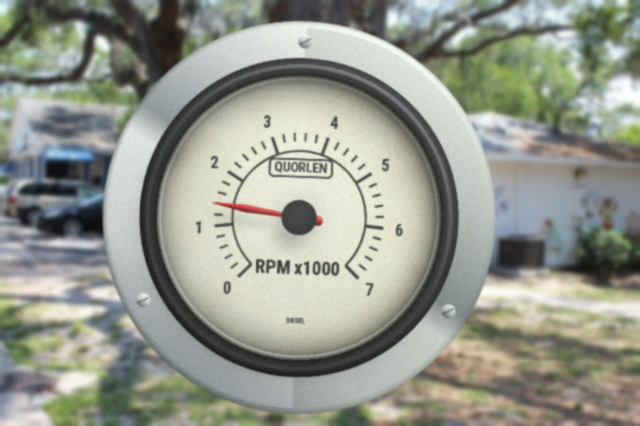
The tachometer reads 1400 rpm
